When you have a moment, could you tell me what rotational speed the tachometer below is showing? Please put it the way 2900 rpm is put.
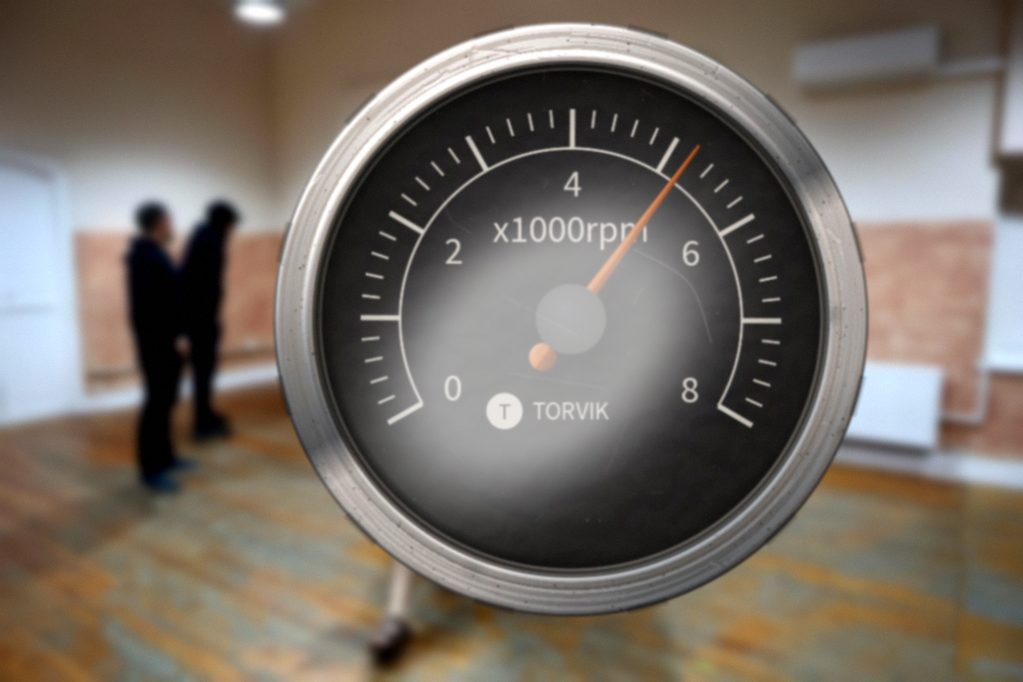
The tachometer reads 5200 rpm
